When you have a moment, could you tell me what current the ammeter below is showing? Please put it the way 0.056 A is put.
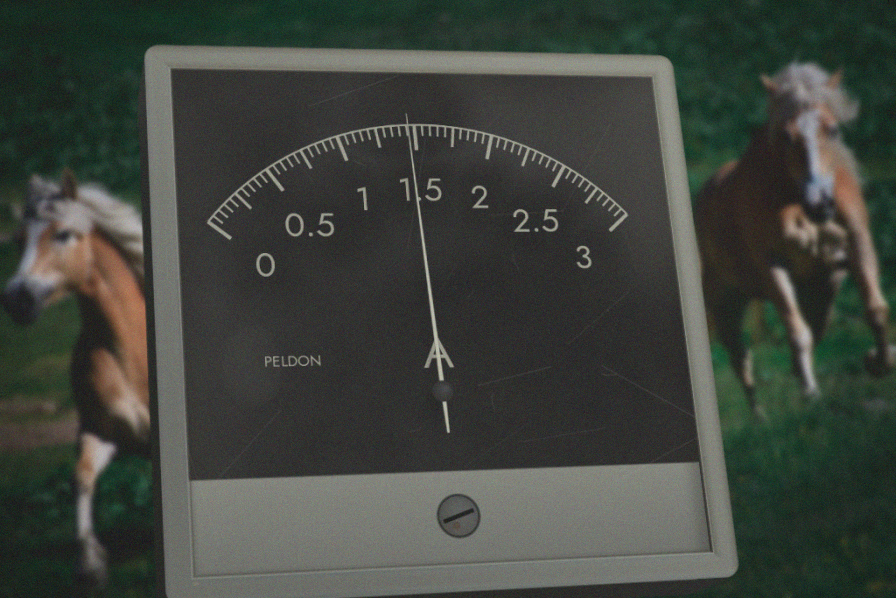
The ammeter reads 1.45 A
